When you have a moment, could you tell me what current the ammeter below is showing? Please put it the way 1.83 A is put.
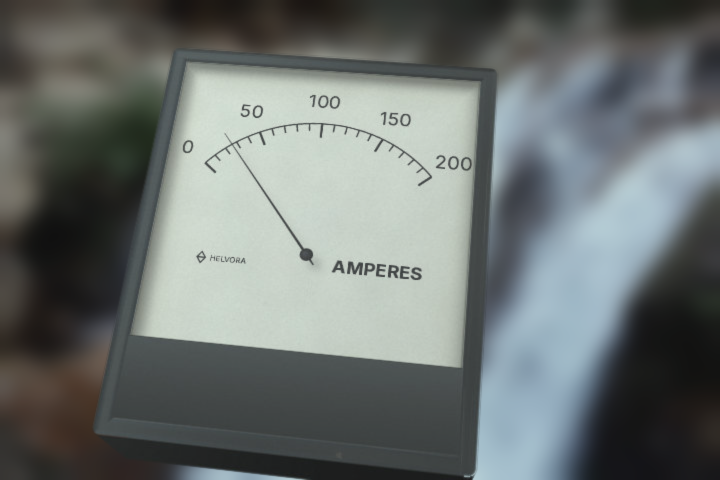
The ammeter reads 25 A
